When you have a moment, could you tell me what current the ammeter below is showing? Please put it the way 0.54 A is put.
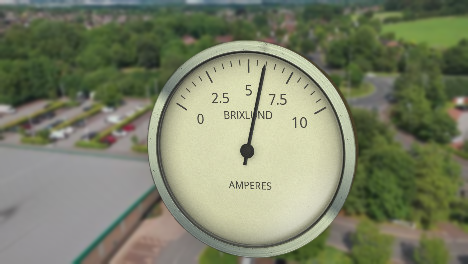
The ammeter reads 6 A
